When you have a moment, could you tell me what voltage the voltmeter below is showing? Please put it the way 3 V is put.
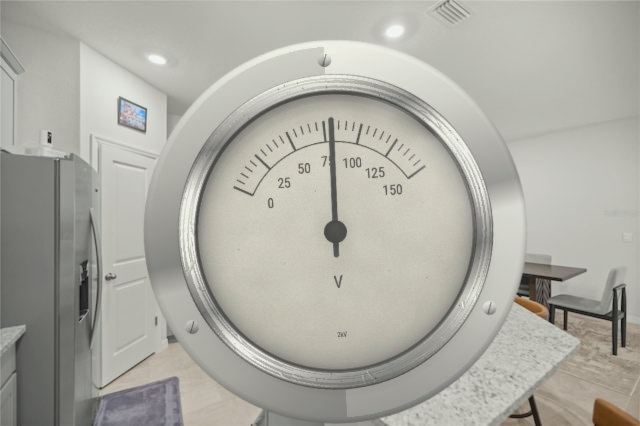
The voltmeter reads 80 V
